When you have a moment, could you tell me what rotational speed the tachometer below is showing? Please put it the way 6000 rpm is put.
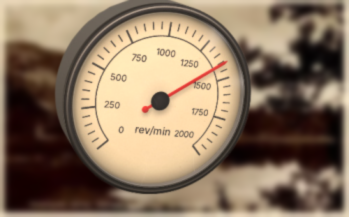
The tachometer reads 1400 rpm
